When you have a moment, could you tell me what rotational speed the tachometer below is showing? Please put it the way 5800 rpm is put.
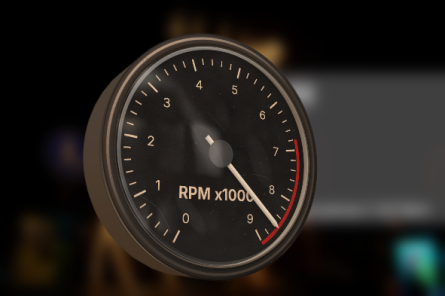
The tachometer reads 8600 rpm
